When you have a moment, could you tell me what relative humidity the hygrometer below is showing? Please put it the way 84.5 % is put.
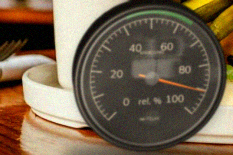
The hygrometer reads 90 %
